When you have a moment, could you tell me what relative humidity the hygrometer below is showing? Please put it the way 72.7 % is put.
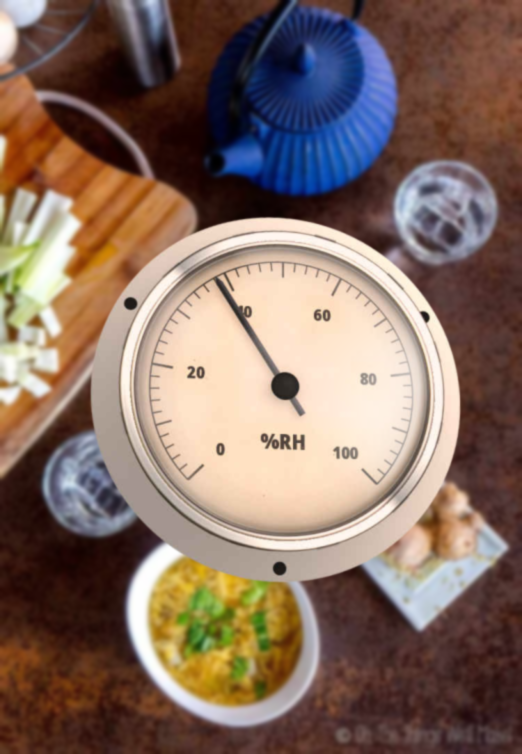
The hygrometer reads 38 %
